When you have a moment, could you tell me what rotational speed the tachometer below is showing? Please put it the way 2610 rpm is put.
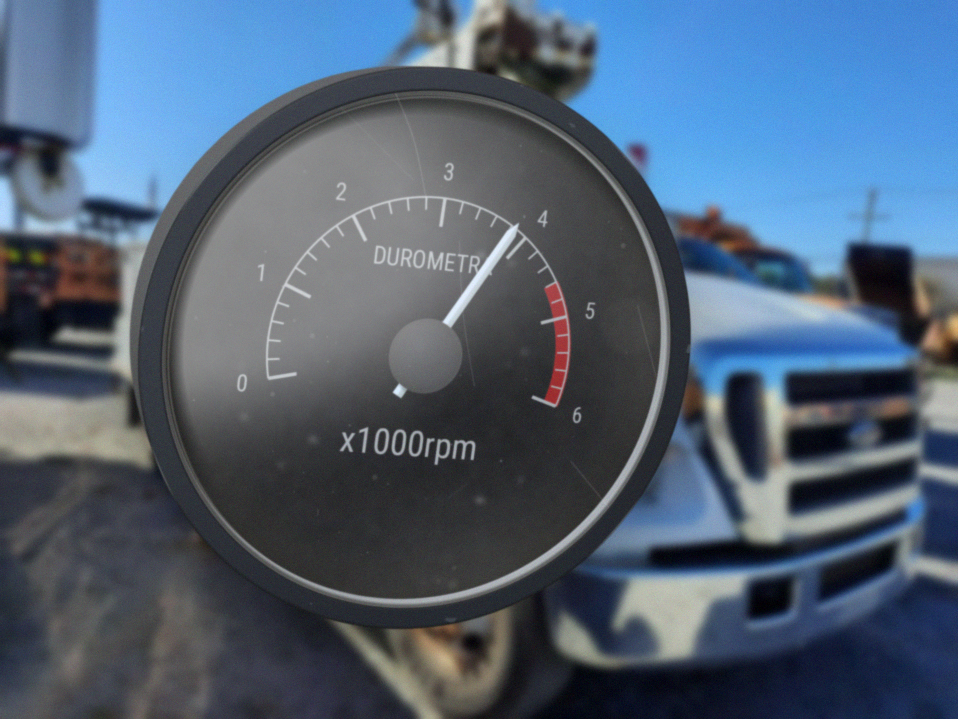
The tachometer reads 3800 rpm
